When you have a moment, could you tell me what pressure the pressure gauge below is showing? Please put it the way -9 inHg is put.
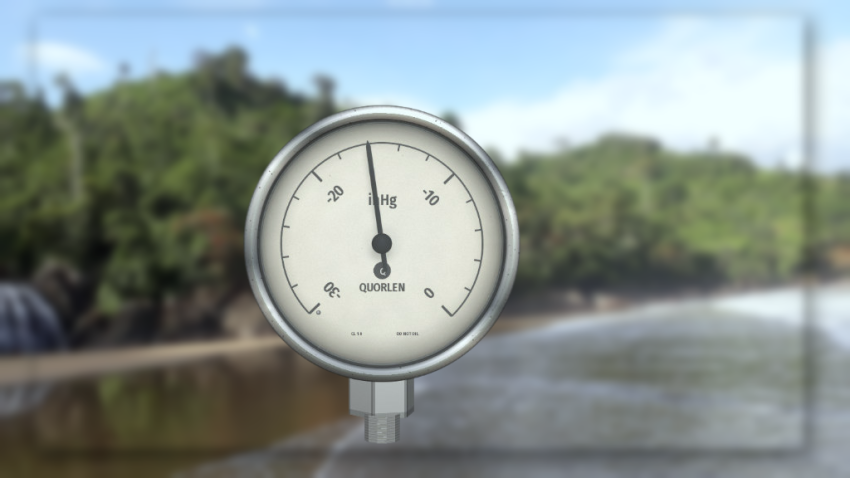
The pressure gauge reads -16 inHg
